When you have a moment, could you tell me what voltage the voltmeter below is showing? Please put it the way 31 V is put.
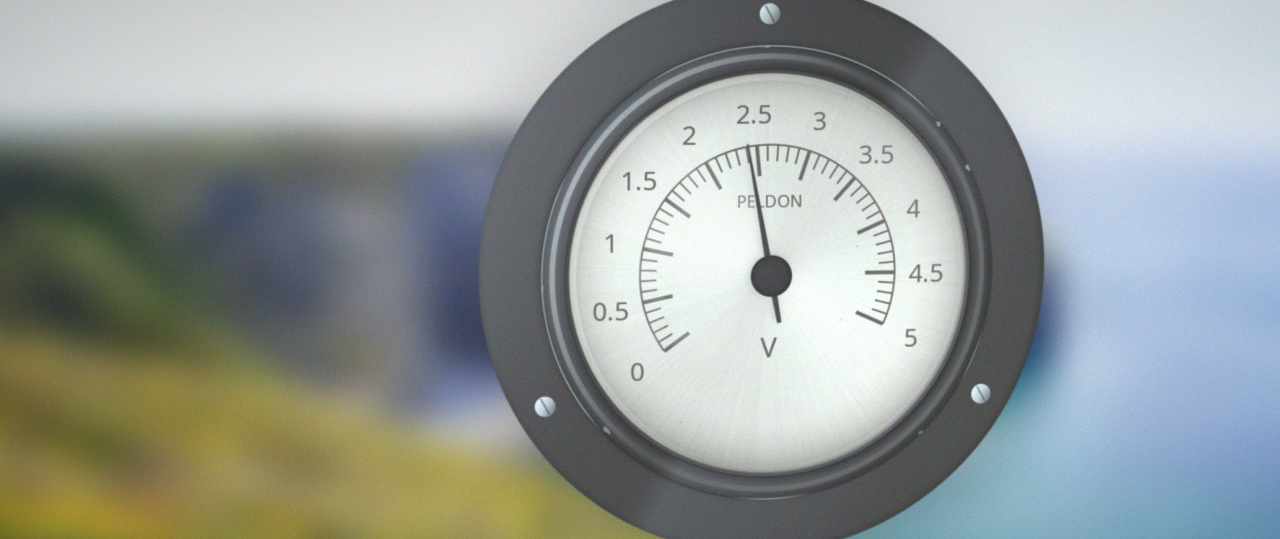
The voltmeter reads 2.4 V
